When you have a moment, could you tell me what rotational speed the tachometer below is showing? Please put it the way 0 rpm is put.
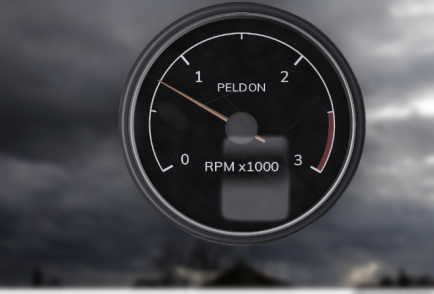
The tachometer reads 750 rpm
